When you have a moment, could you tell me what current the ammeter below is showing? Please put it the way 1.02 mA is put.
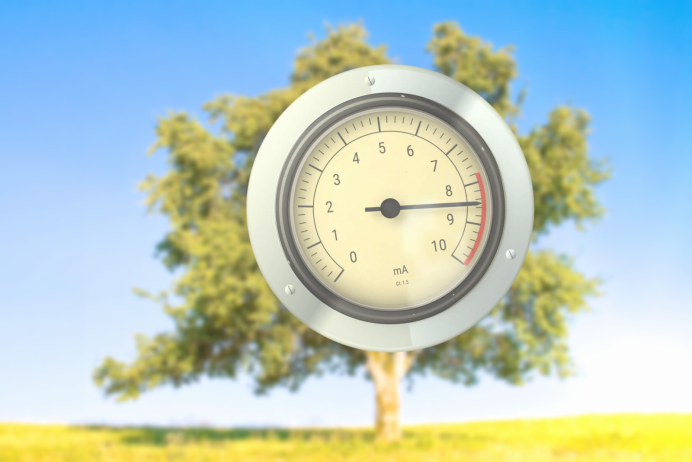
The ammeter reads 8.5 mA
